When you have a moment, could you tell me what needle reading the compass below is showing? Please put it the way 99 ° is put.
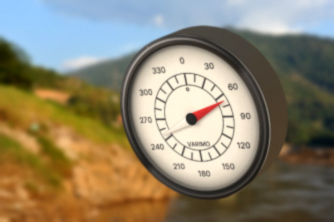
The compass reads 67.5 °
